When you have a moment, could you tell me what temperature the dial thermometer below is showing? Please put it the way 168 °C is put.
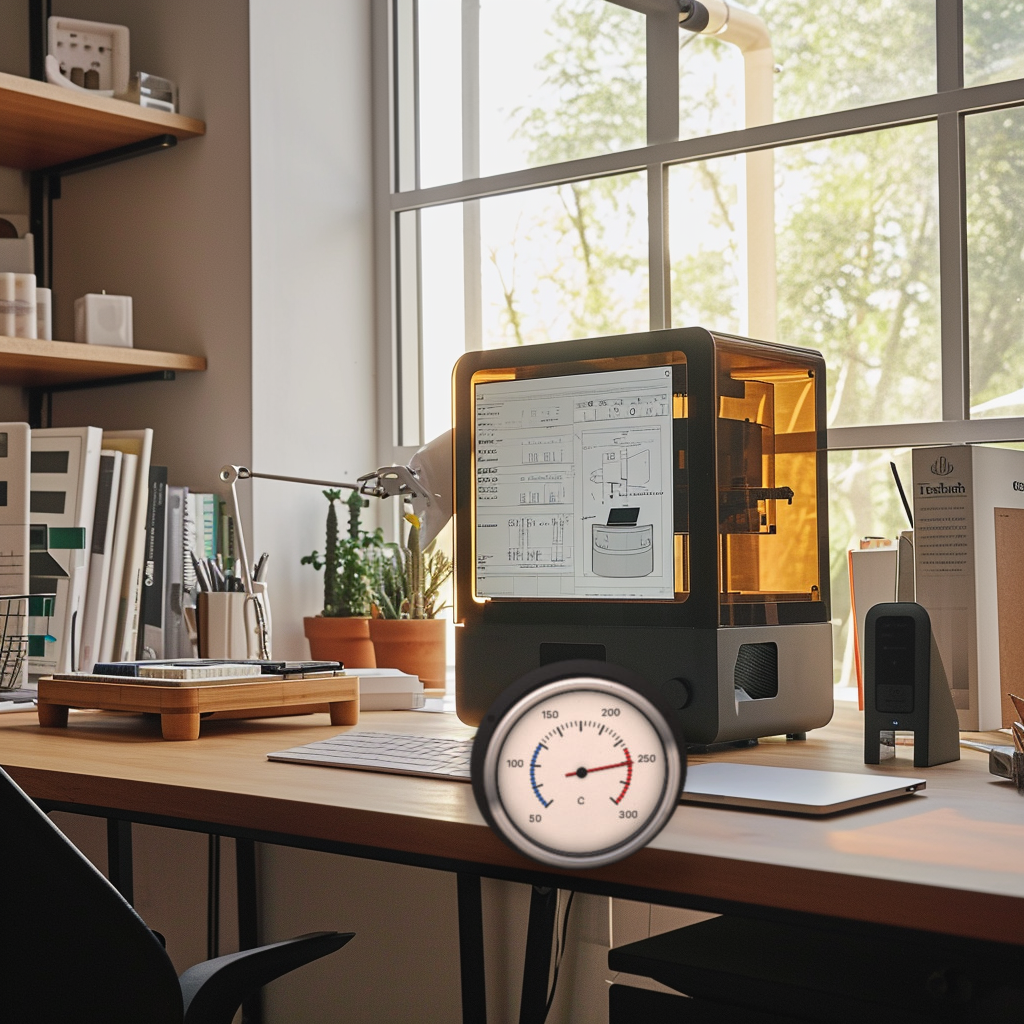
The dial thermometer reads 250 °C
